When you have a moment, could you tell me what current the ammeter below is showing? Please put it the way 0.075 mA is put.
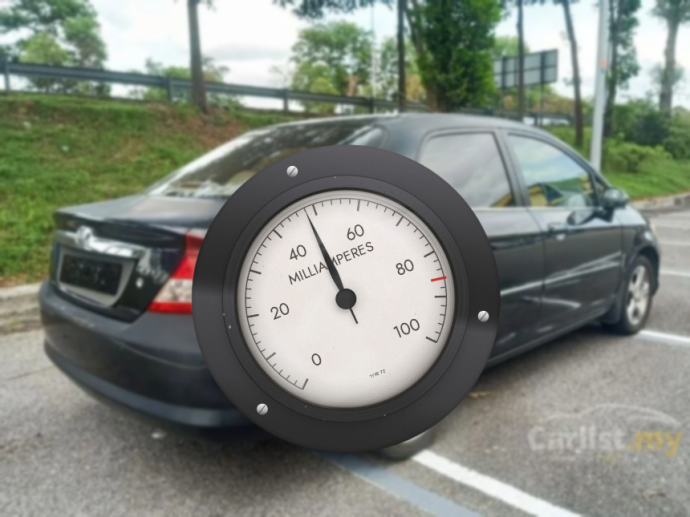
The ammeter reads 48 mA
